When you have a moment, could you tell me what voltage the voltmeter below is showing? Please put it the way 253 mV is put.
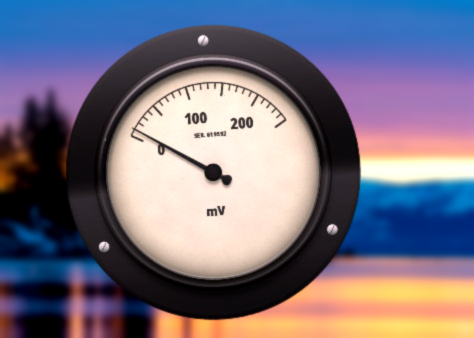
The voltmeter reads 10 mV
